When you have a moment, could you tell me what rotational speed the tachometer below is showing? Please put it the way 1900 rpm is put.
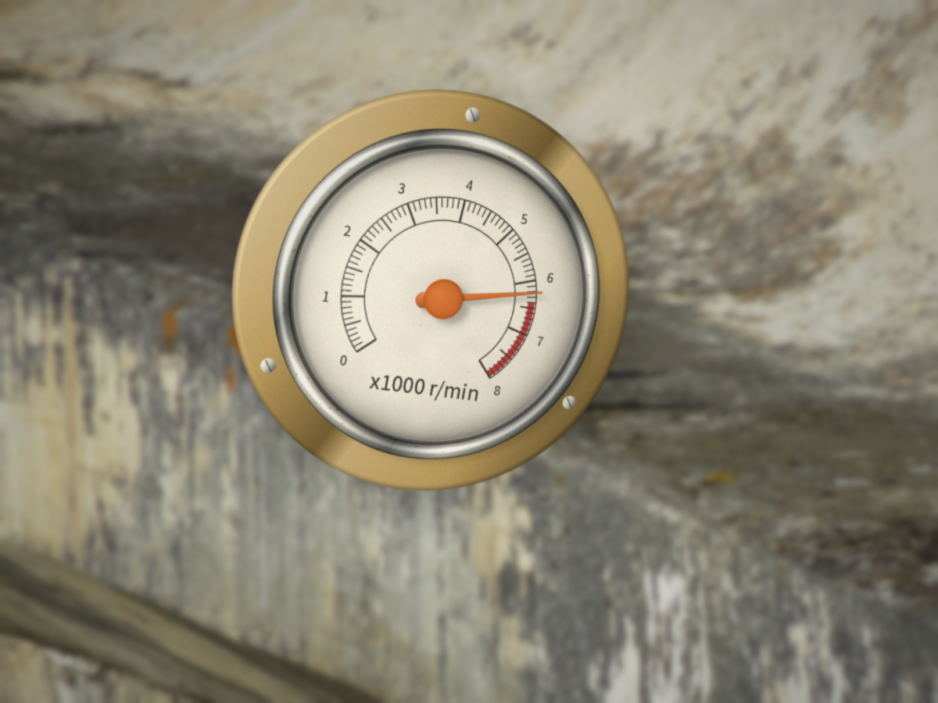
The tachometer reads 6200 rpm
